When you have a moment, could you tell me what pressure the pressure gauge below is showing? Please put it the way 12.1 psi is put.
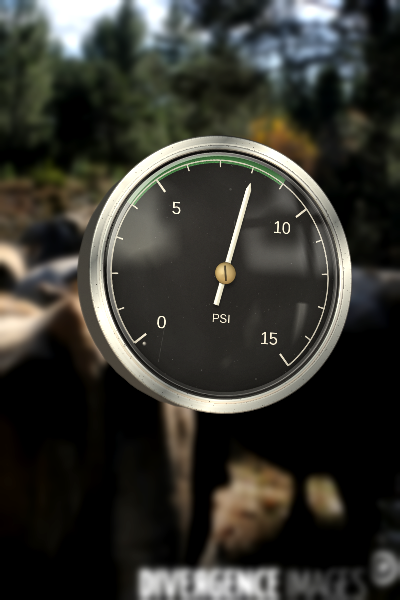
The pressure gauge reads 8 psi
